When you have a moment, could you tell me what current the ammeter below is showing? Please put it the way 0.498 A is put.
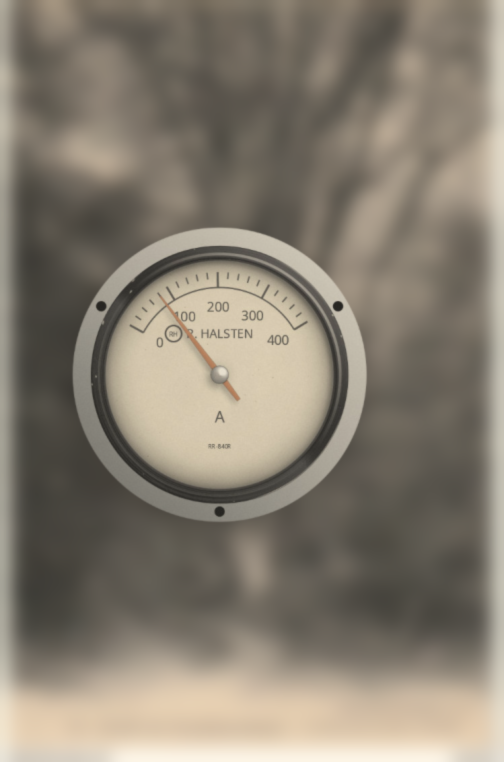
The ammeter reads 80 A
